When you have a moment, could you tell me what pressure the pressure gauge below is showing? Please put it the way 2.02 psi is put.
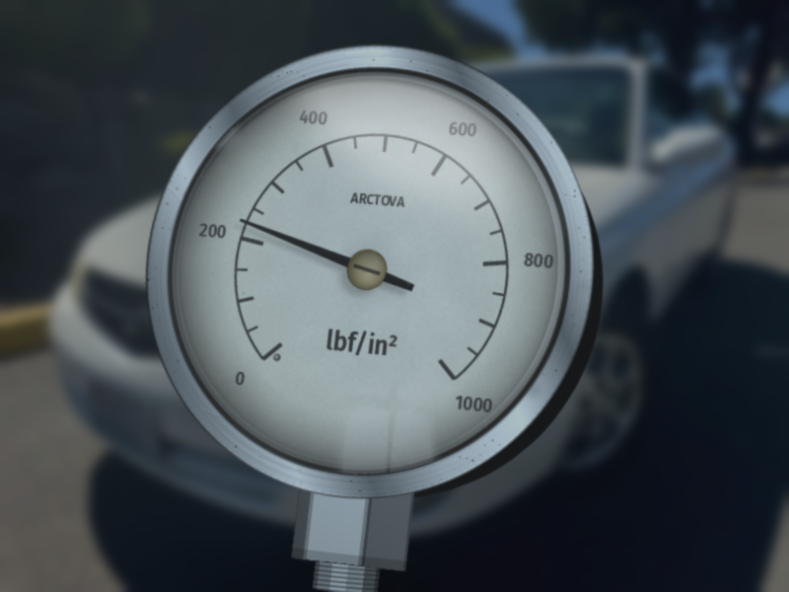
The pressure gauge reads 225 psi
